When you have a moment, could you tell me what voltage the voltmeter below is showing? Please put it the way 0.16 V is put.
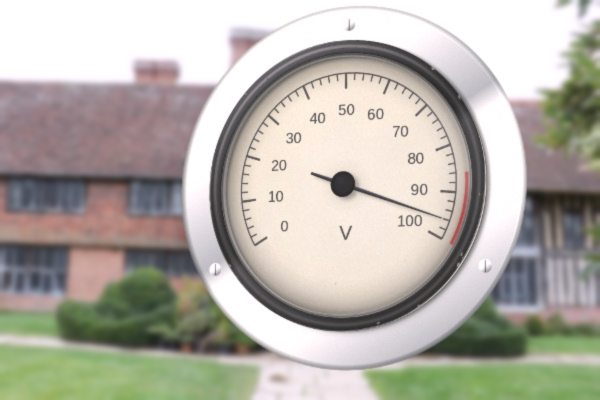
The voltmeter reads 96 V
